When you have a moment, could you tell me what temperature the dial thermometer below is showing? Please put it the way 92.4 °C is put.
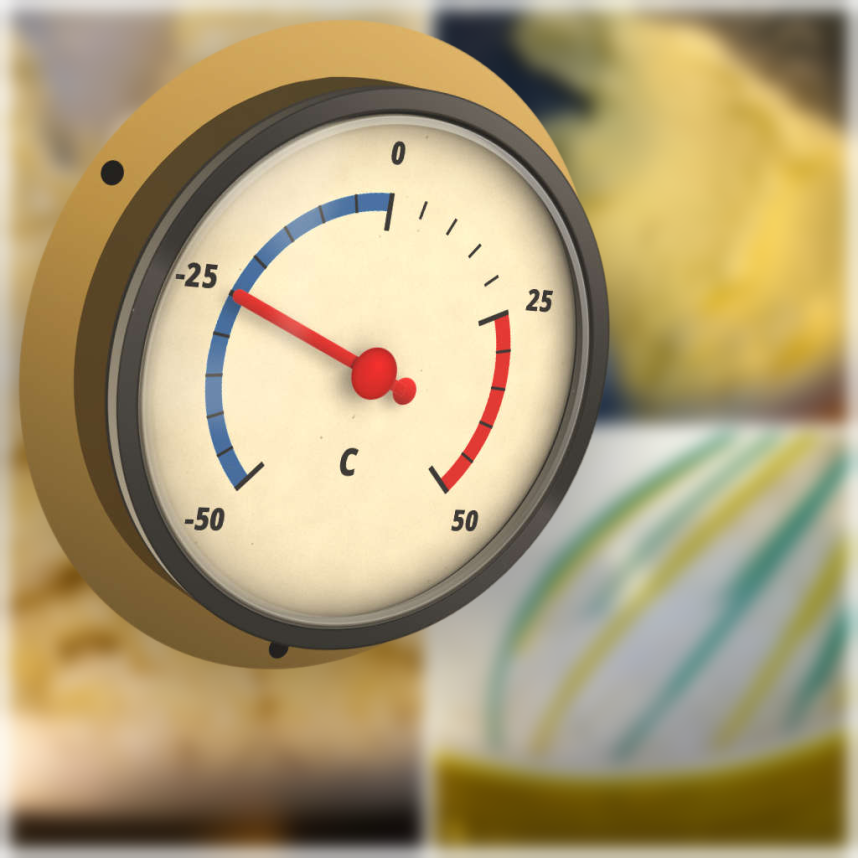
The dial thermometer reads -25 °C
